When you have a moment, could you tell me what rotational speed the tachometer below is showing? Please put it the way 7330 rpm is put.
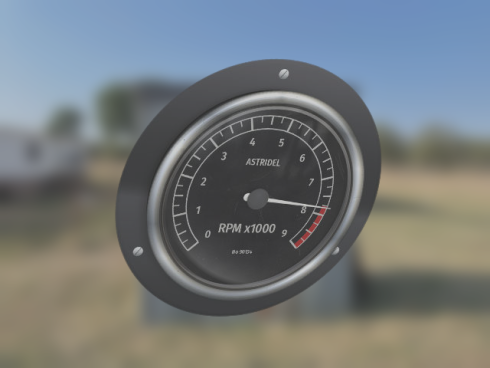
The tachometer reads 7750 rpm
